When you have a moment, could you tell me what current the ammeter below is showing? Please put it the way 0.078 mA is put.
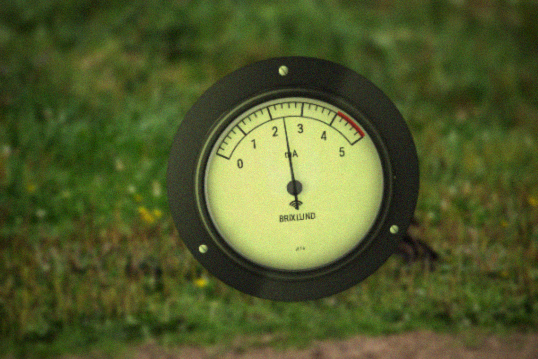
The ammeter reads 2.4 mA
